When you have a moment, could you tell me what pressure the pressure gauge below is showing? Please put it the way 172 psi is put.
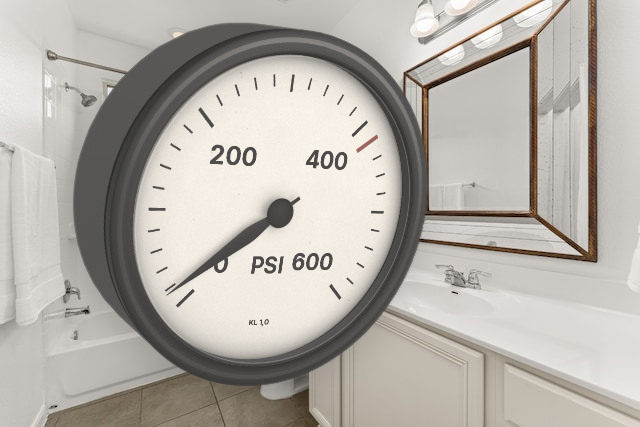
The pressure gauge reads 20 psi
